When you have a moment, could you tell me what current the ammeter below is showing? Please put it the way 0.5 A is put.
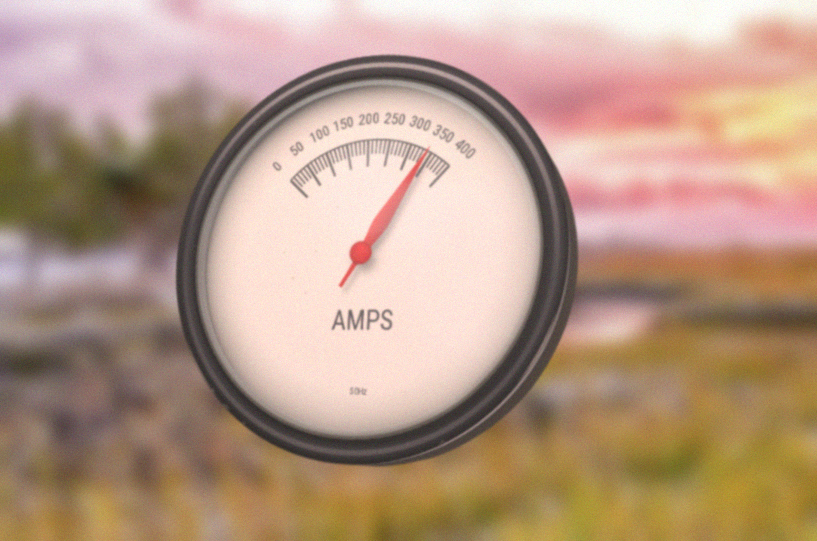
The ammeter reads 350 A
